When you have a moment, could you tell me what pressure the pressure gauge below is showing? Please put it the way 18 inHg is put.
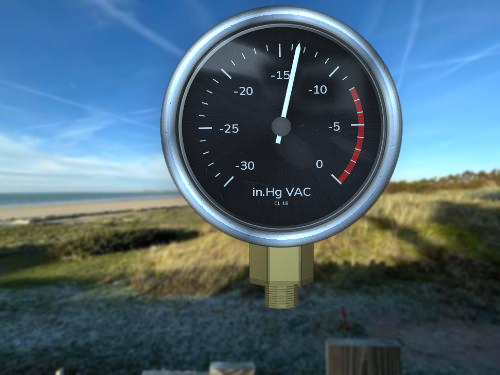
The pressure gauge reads -13.5 inHg
